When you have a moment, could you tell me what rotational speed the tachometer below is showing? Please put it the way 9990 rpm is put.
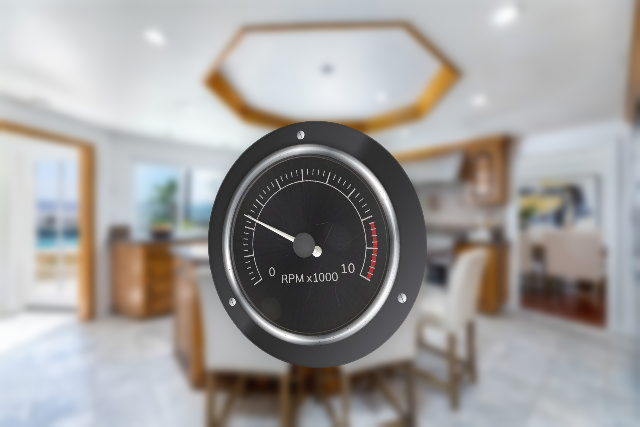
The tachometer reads 2400 rpm
